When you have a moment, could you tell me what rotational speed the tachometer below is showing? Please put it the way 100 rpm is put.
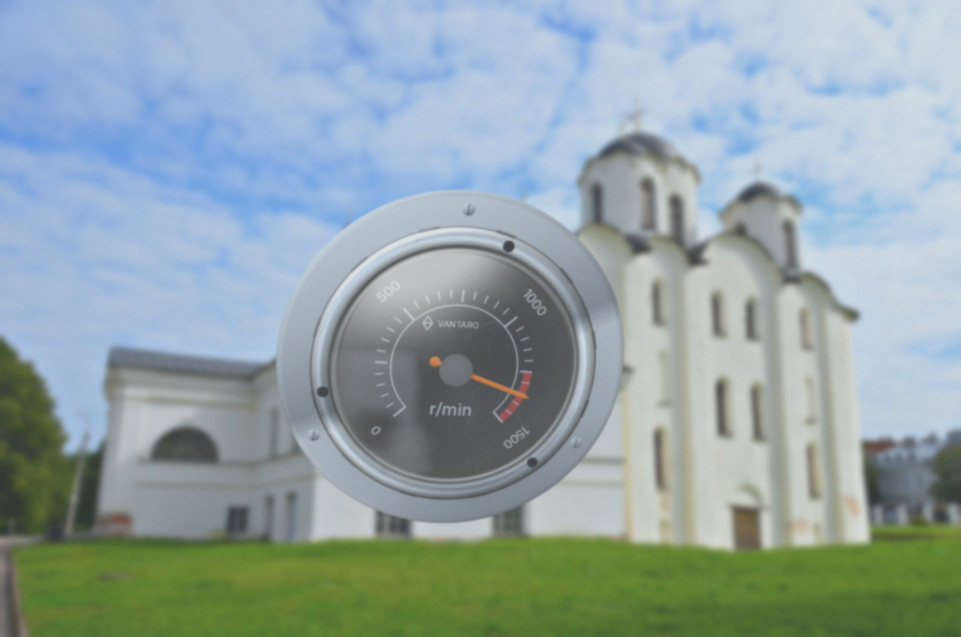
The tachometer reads 1350 rpm
